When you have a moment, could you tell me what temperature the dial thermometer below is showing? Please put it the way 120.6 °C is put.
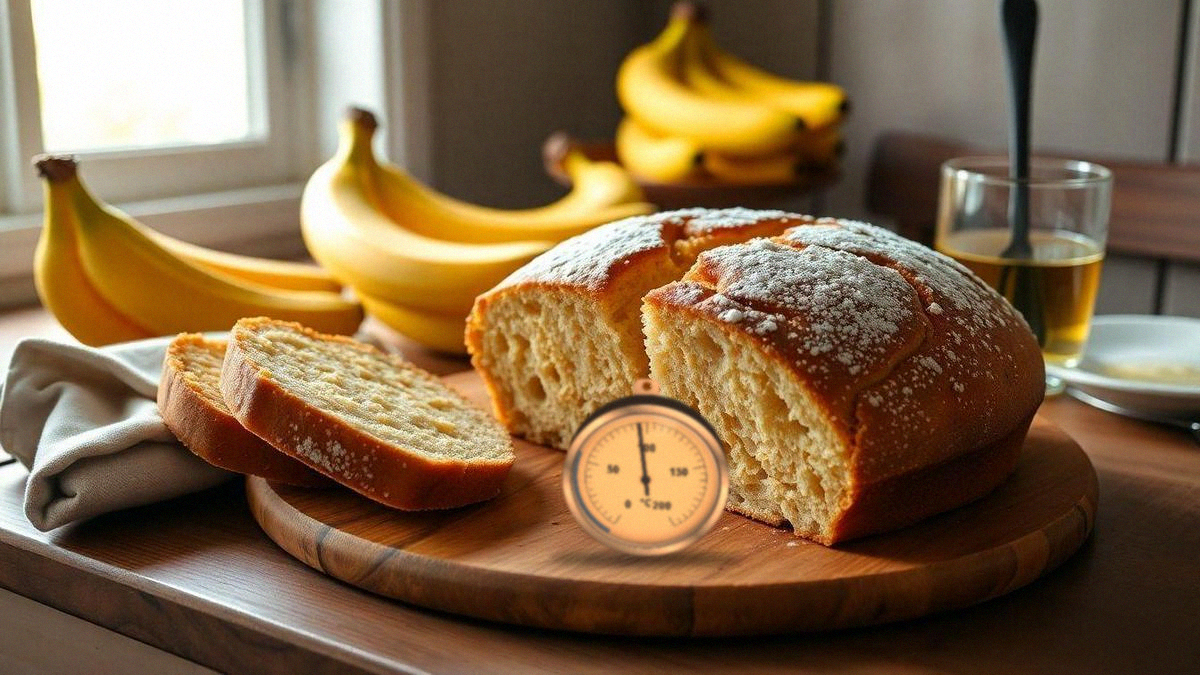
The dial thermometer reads 95 °C
